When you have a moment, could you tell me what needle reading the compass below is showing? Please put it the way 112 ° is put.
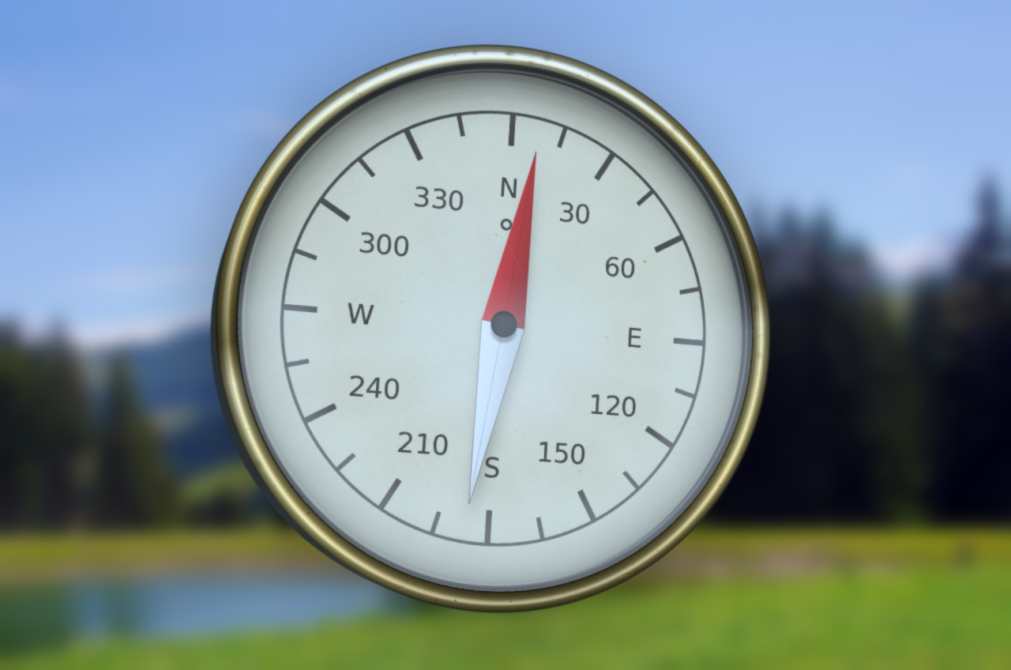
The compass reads 7.5 °
